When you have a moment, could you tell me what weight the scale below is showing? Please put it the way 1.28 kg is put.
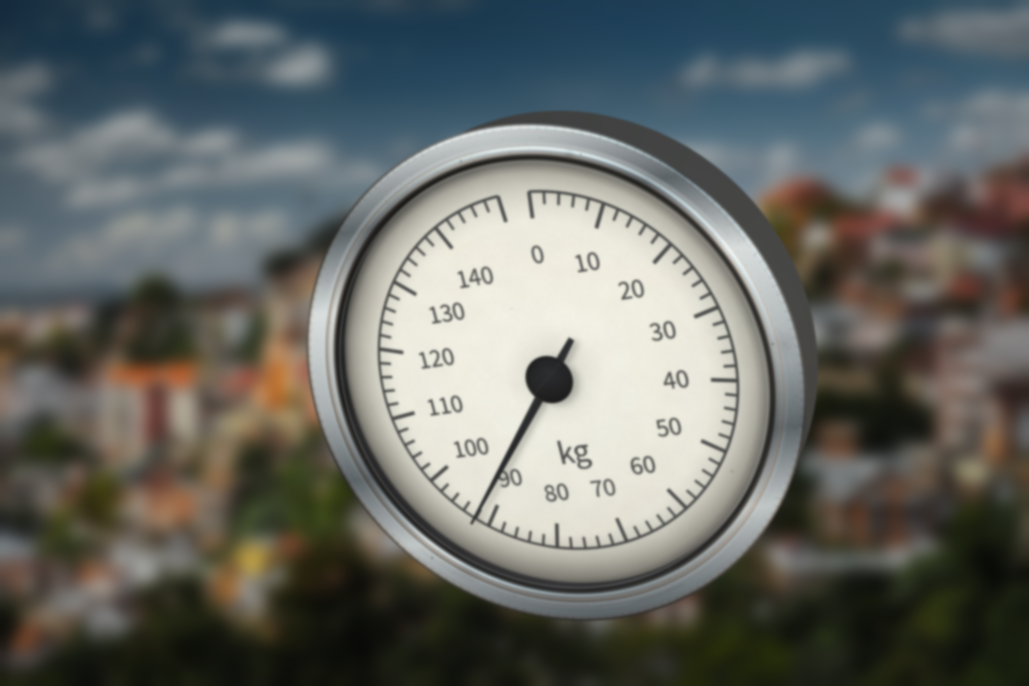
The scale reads 92 kg
